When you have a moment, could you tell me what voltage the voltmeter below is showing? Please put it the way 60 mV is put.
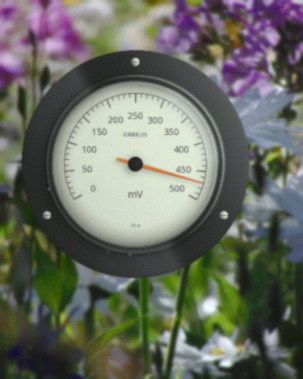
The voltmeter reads 470 mV
